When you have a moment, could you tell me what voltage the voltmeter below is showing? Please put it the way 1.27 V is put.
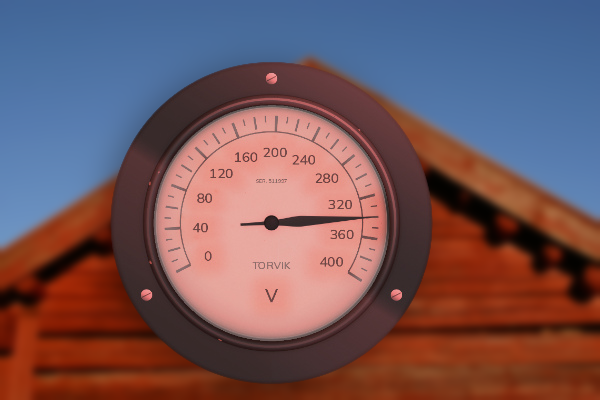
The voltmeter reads 340 V
